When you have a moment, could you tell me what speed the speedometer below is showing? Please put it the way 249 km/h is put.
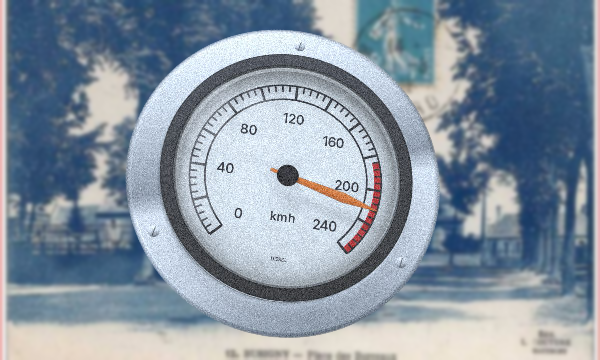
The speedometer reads 212 km/h
